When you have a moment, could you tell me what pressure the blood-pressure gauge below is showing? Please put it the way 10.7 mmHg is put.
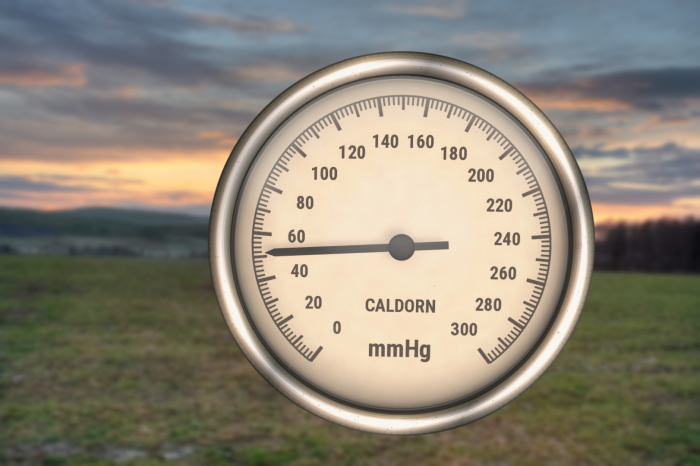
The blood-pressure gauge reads 52 mmHg
